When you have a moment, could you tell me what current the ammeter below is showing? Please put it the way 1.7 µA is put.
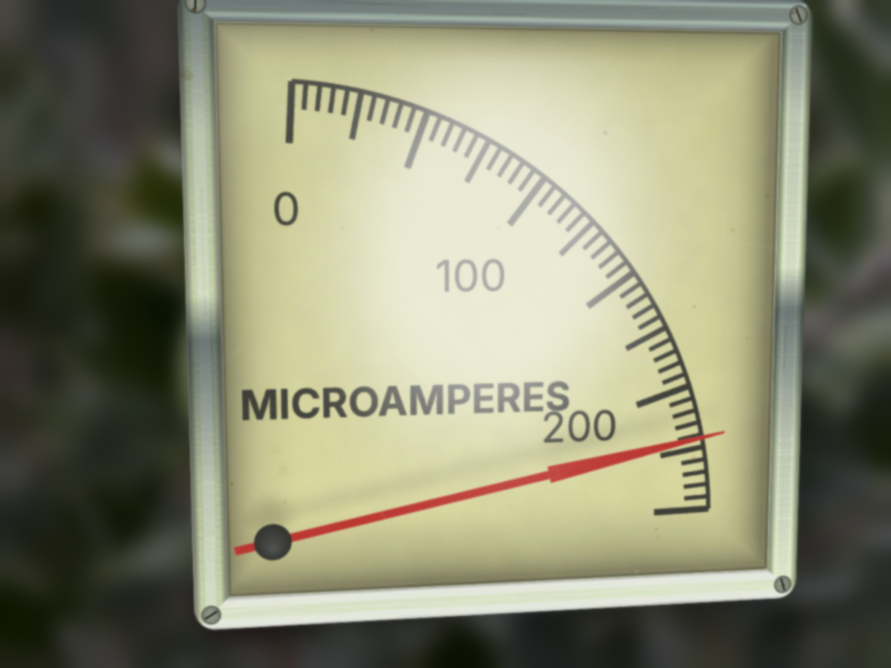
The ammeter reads 220 µA
